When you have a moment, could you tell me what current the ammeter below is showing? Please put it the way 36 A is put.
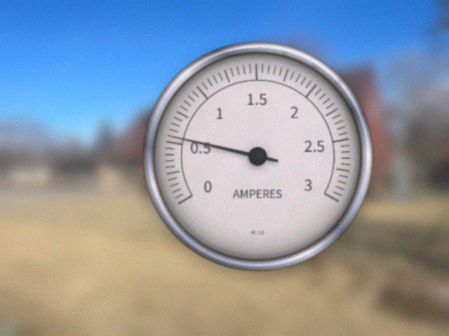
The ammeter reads 0.55 A
